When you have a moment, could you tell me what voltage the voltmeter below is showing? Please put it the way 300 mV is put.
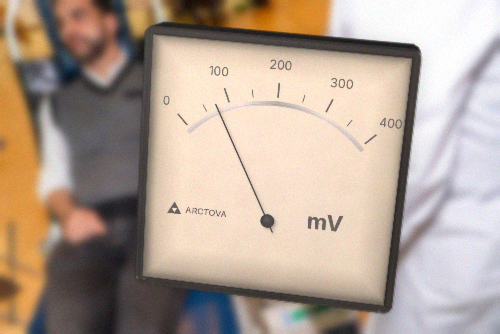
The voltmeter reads 75 mV
